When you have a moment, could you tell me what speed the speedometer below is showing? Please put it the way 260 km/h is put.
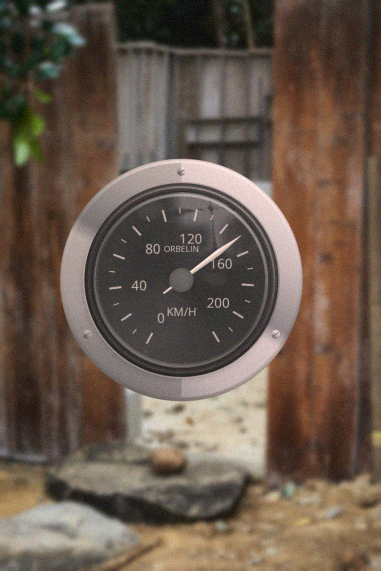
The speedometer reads 150 km/h
